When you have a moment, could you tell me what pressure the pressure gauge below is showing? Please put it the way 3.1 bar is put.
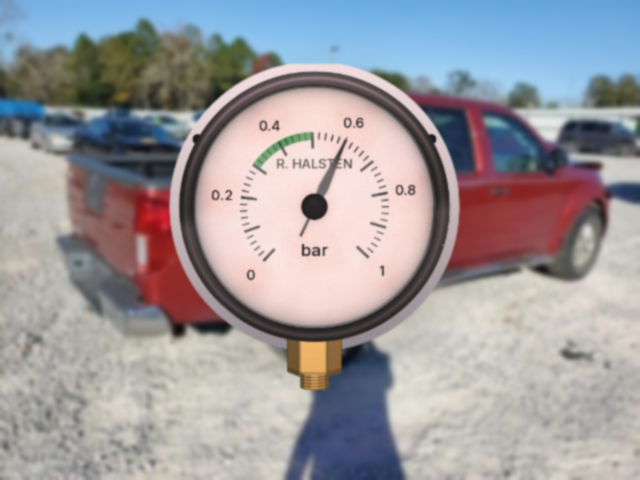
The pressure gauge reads 0.6 bar
